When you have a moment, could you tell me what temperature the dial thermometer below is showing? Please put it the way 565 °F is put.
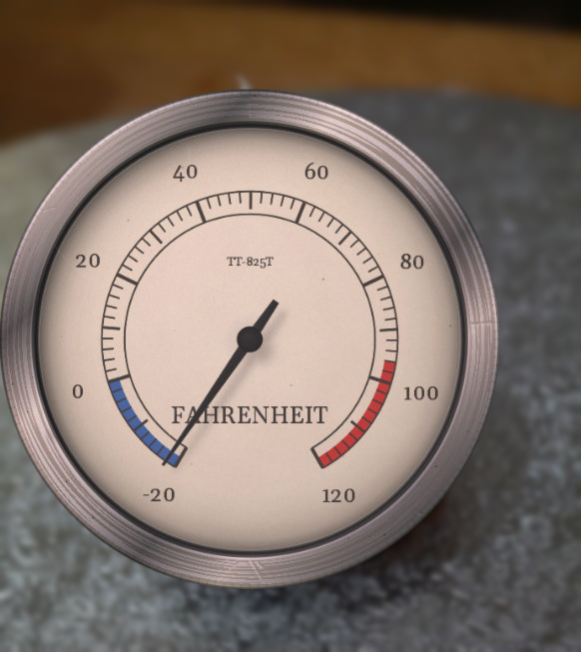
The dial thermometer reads -18 °F
